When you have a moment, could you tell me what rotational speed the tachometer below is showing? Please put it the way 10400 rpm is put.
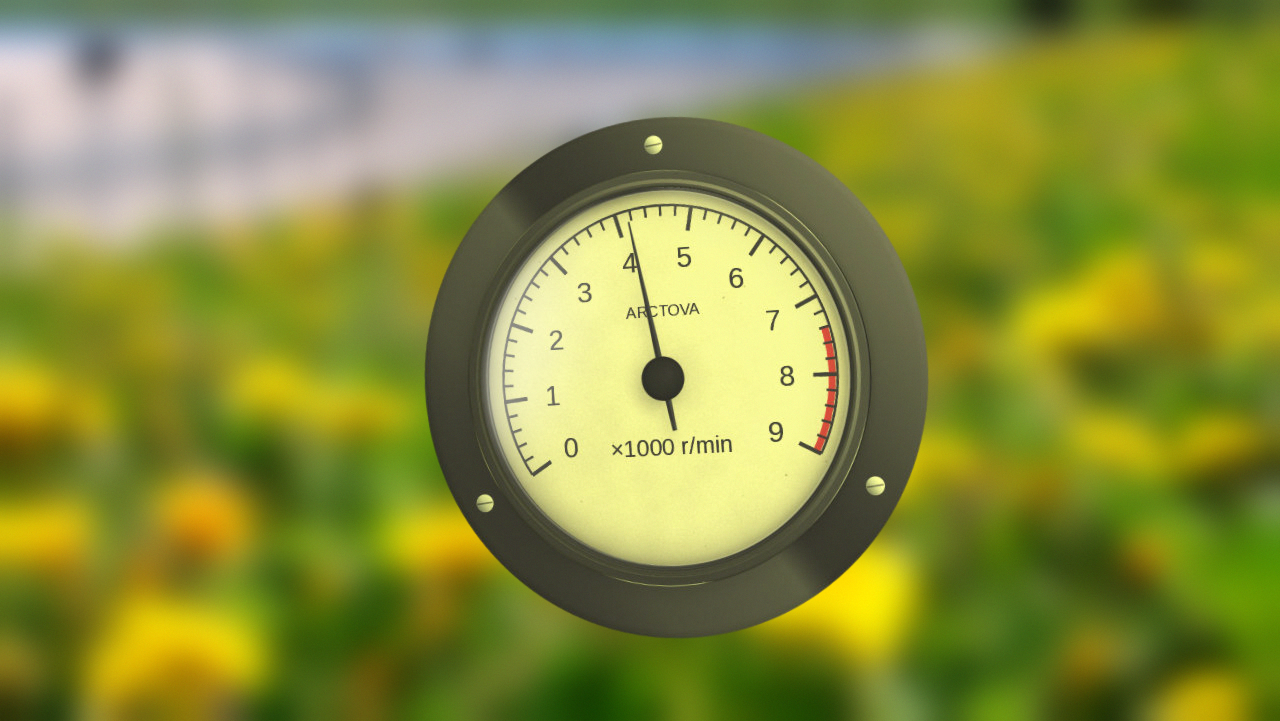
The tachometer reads 4200 rpm
